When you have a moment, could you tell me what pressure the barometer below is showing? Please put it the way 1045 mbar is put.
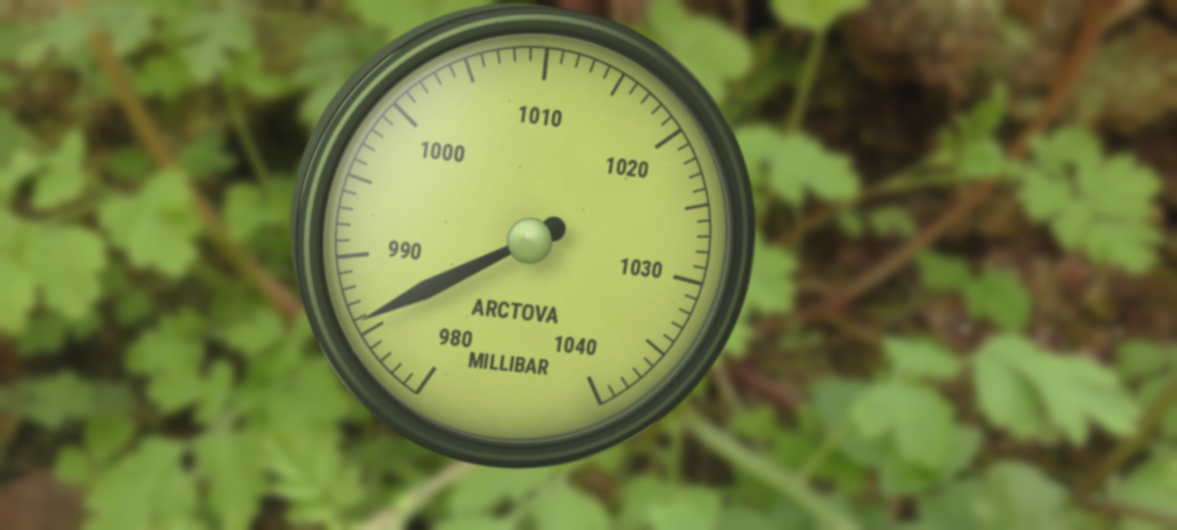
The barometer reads 986 mbar
